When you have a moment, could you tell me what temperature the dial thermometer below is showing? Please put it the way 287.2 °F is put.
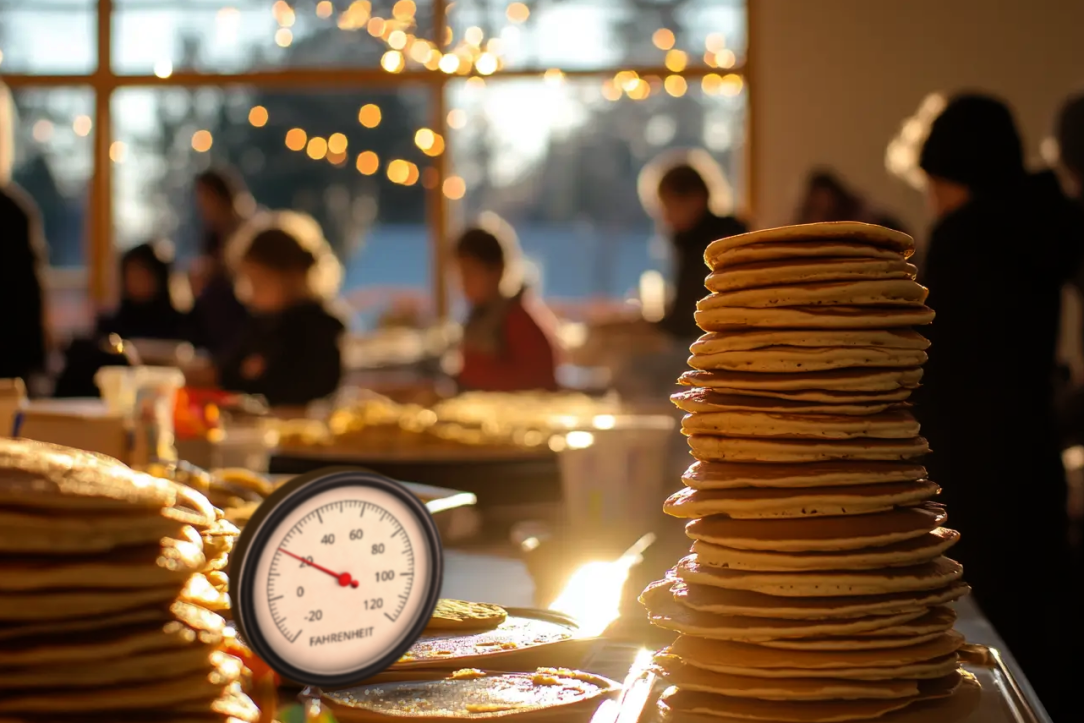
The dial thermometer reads 20 °F
